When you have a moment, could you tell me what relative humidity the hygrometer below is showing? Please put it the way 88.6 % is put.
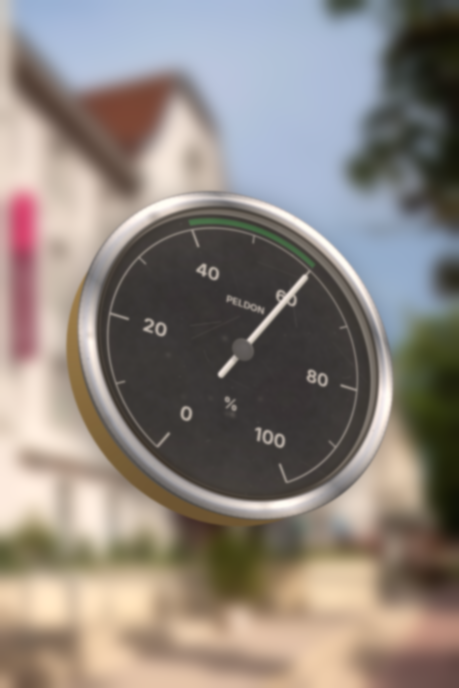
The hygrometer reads 60 %
